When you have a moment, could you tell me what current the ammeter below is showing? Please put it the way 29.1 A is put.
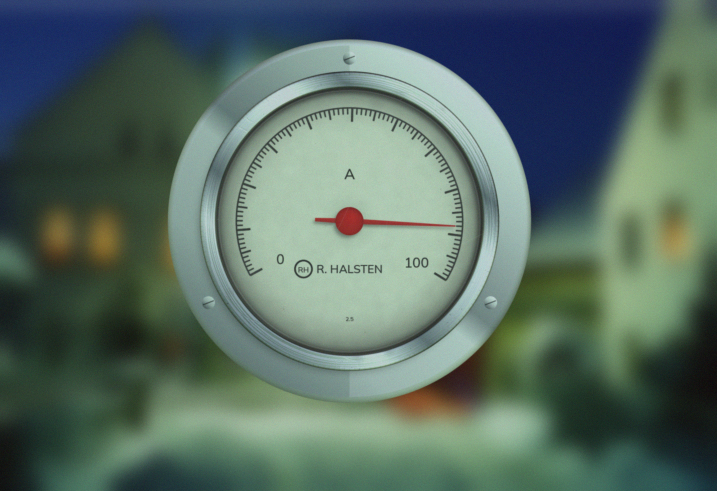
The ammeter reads 88 A
